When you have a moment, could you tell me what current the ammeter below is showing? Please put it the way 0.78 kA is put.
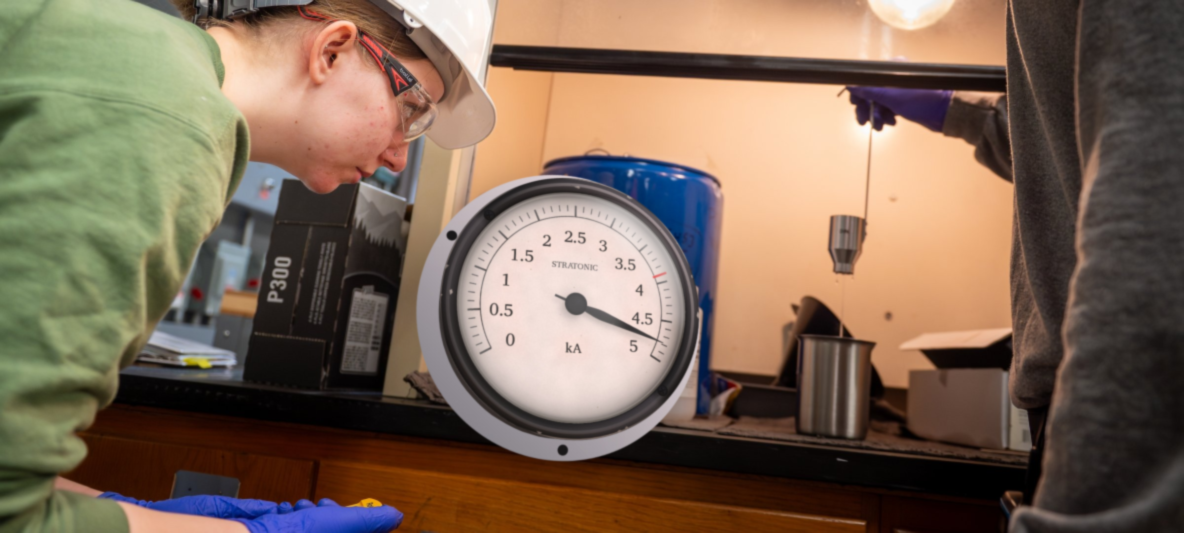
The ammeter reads 4.8 kA
